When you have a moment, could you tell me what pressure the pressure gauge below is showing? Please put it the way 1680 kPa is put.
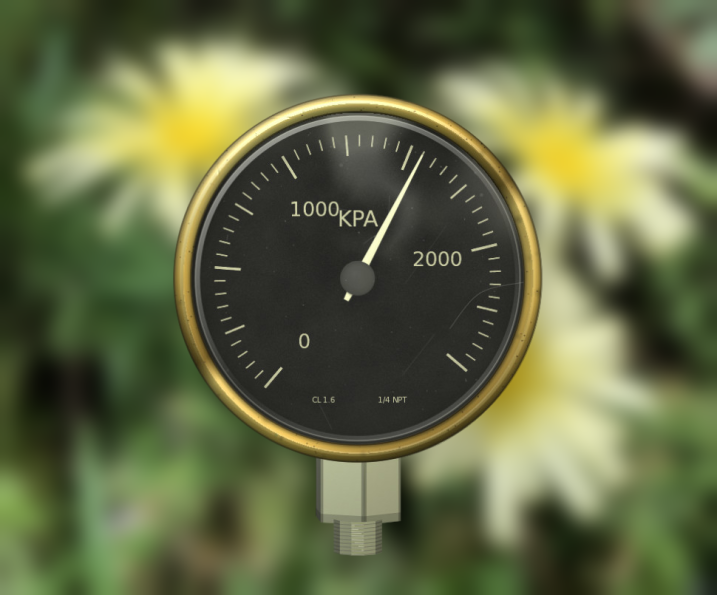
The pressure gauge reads 1550 kPa
